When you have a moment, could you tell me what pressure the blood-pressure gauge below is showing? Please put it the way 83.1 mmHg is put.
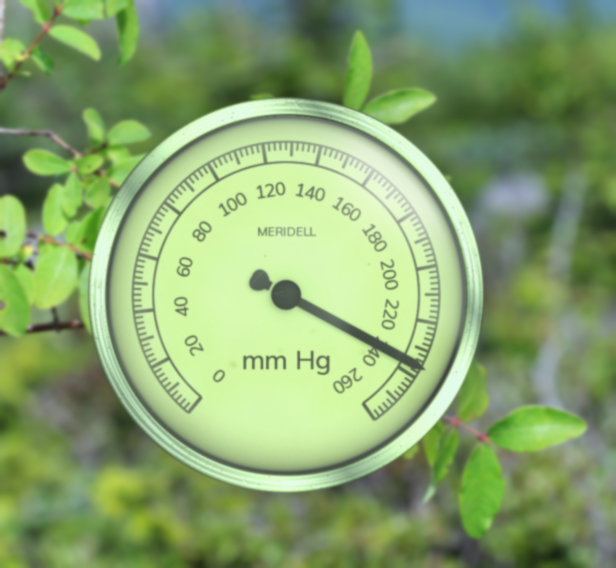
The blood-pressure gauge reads 236 mmHg
